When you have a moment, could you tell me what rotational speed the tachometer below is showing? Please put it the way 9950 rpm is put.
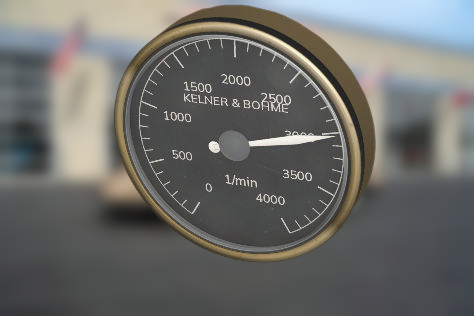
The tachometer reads 3000 rpm
